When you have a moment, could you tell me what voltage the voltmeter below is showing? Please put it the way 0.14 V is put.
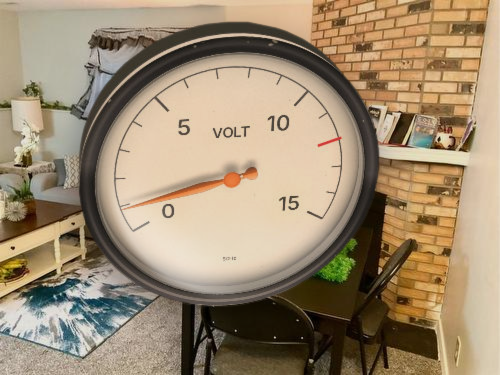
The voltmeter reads 1 V
